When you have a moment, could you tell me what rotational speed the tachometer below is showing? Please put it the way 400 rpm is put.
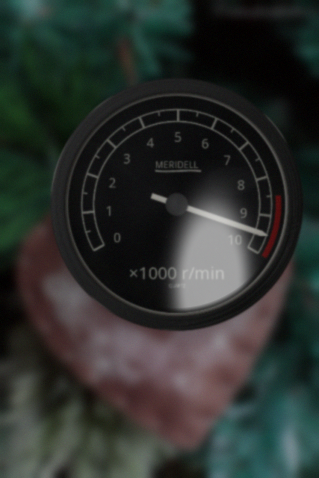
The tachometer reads 9500 rpm
